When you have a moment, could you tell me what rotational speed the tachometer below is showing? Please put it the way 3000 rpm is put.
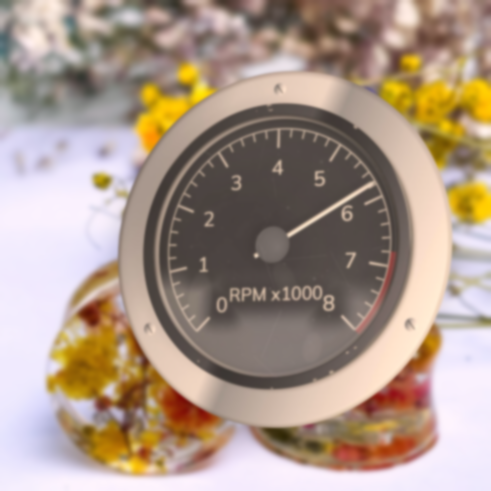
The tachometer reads 5800 rpm
